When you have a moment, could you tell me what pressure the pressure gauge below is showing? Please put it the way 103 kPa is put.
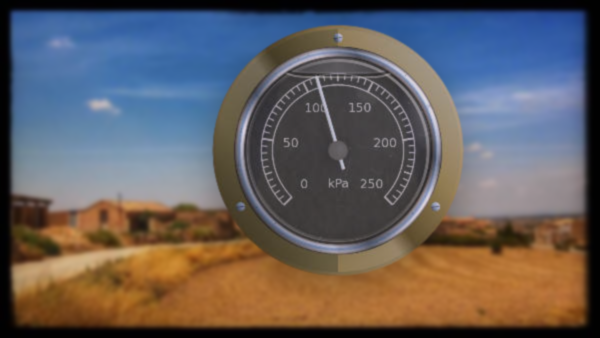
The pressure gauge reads 110 kPa
